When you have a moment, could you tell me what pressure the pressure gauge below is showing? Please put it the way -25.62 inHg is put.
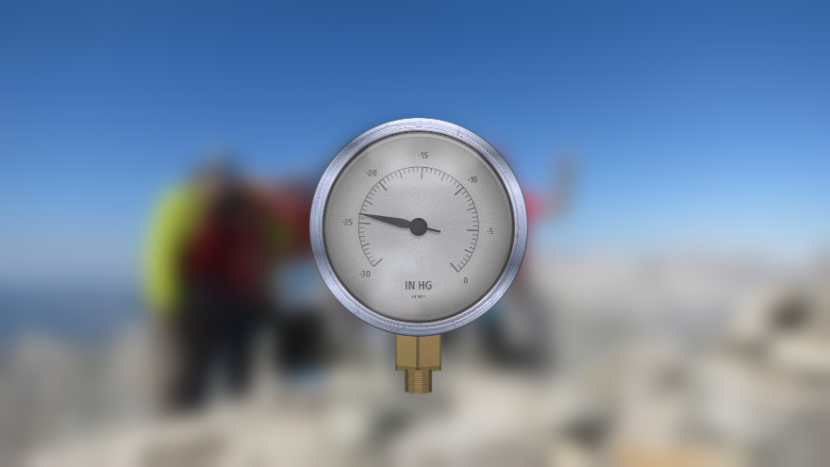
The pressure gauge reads -24 inHg
